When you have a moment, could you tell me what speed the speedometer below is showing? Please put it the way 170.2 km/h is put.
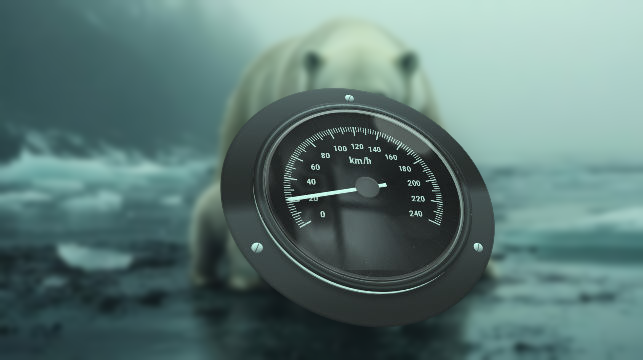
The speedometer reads 20 km/h
